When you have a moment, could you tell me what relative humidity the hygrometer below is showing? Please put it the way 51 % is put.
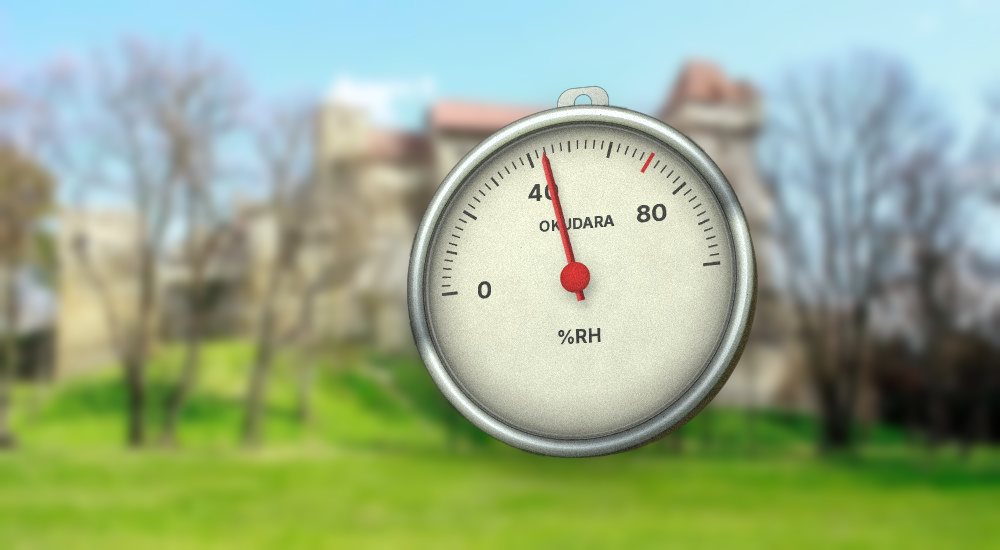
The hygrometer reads 44 %
